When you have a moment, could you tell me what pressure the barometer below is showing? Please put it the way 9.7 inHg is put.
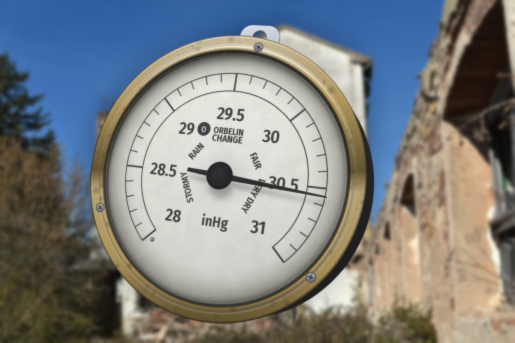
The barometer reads 30.55 inHg
